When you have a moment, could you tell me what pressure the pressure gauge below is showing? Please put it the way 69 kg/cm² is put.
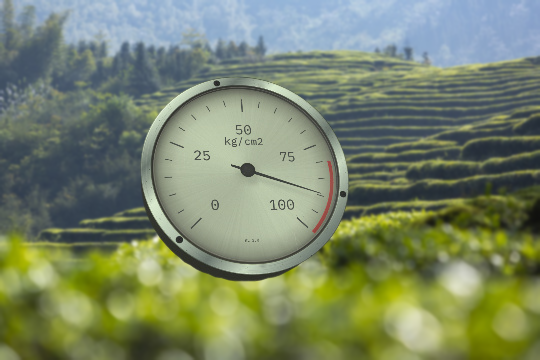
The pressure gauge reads 90 kg/cm²
